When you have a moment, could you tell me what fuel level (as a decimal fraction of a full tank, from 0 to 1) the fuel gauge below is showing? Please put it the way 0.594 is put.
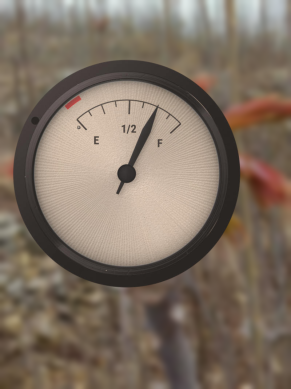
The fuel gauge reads 0.75
